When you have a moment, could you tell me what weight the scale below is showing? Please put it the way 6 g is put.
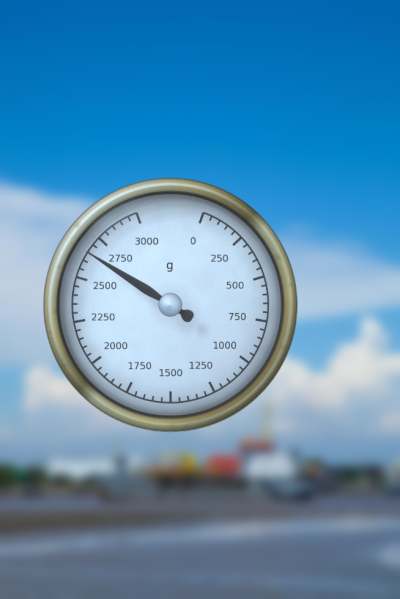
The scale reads 2650 g
